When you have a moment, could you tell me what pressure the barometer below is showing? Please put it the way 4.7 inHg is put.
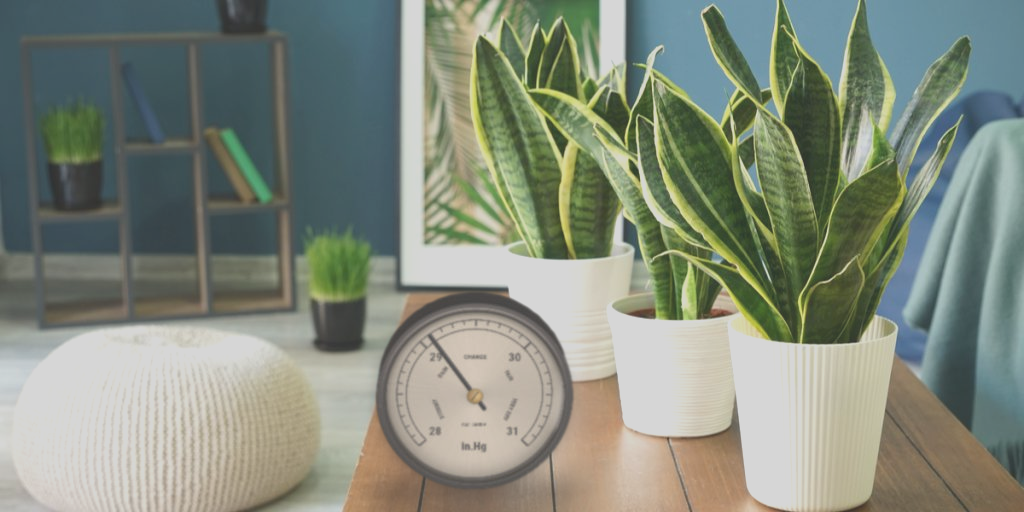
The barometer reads 29.1 inHg
